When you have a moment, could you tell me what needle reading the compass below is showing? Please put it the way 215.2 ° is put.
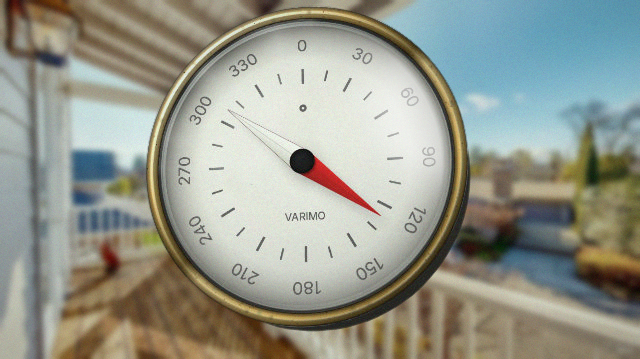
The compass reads 127.5 °
